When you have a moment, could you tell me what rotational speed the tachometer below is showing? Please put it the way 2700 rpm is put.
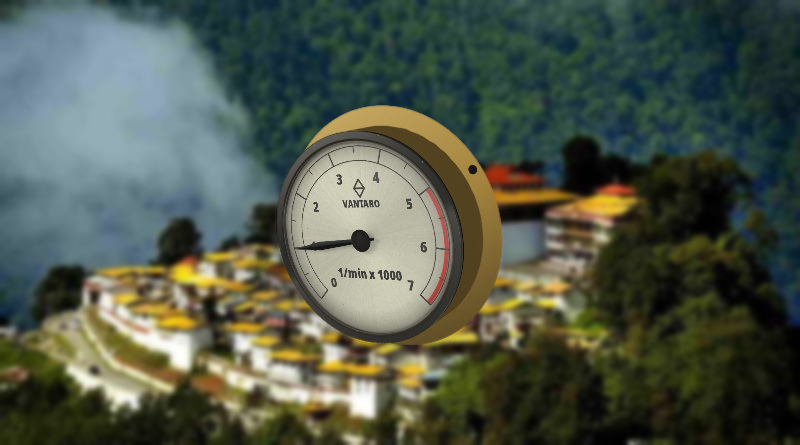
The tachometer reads 1000 rpm
